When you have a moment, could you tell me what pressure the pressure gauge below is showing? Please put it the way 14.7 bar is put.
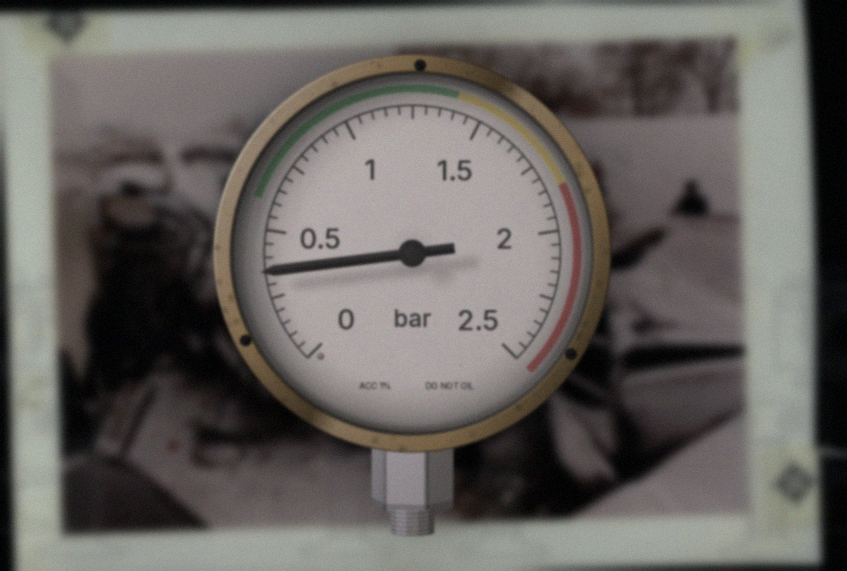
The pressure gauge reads 0.35 bar
